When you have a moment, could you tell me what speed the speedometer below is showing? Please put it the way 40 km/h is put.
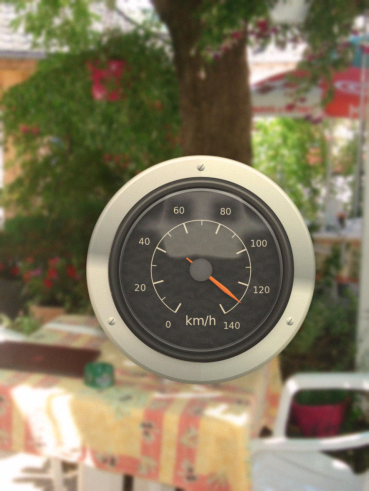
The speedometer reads 130 km/h
